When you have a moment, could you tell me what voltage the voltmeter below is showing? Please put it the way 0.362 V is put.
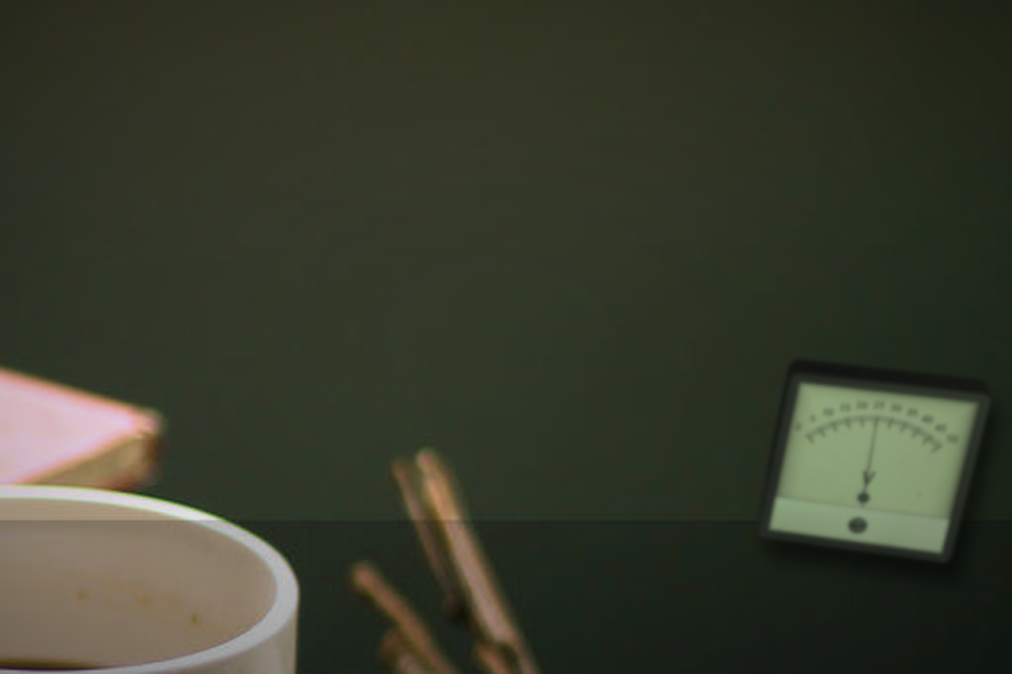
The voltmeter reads 25 V
